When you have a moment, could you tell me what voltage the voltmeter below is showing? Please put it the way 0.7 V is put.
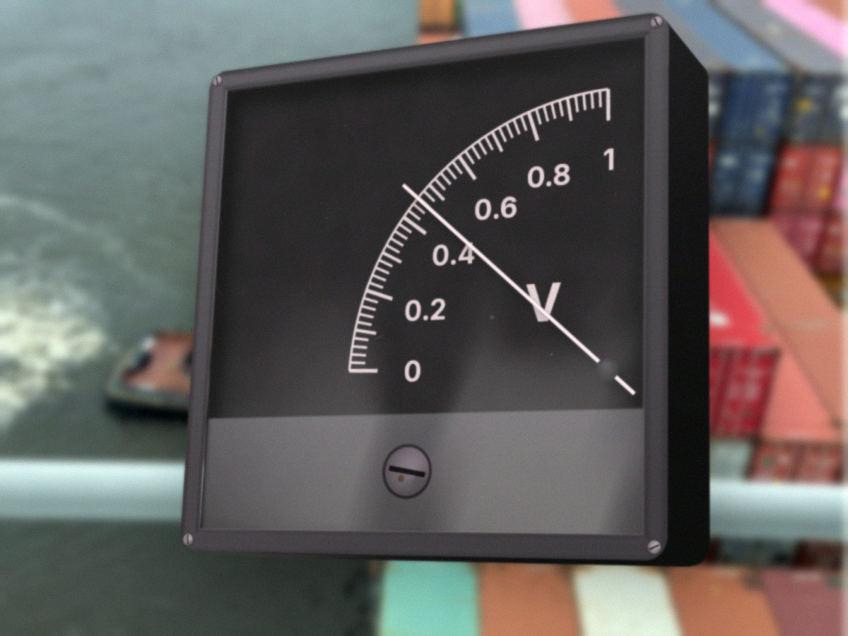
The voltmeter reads 0.46 V
